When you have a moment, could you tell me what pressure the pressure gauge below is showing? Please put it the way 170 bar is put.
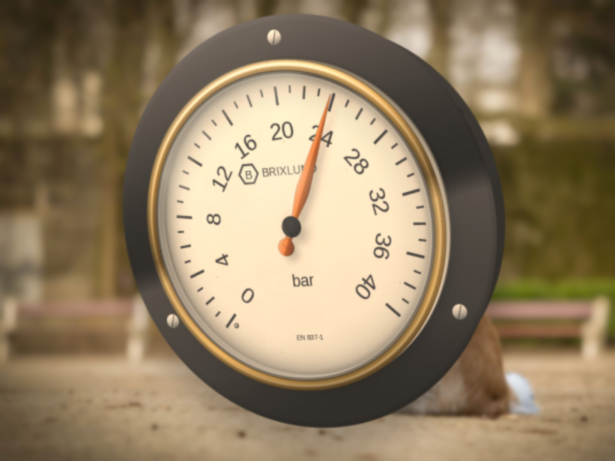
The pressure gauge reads 24 bar
